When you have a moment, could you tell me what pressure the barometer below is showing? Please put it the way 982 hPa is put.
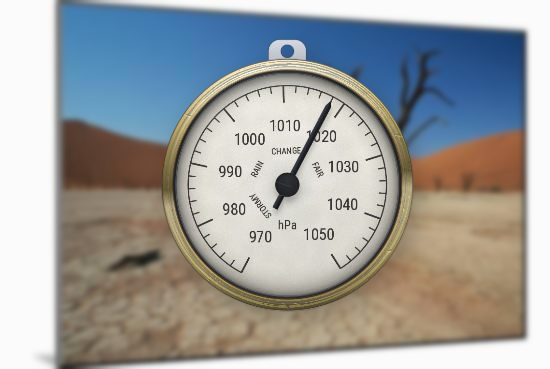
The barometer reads 1018 hPa
